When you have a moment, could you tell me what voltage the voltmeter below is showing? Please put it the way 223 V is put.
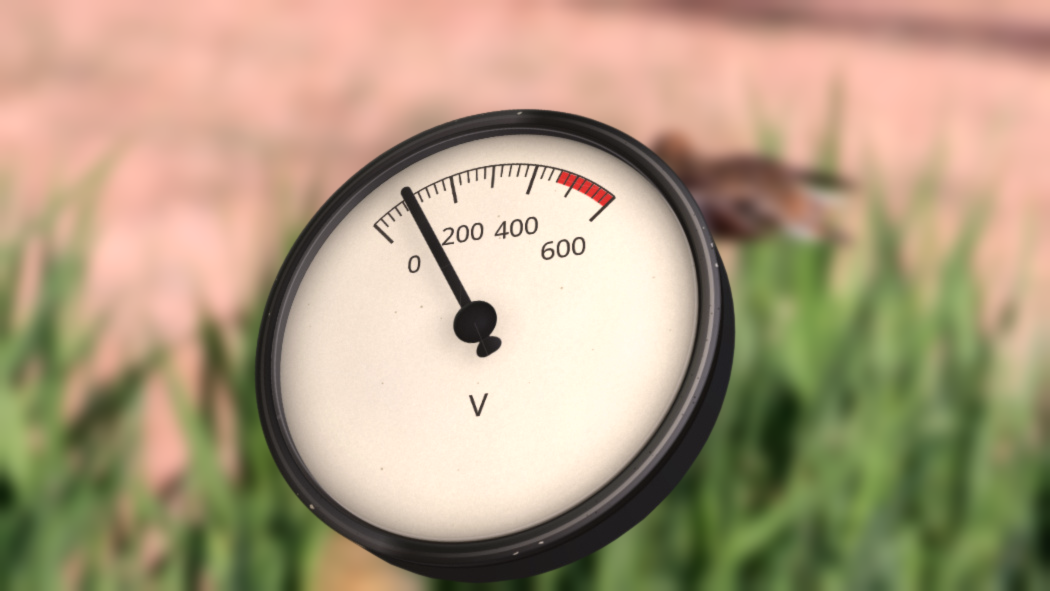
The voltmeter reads 100 V
